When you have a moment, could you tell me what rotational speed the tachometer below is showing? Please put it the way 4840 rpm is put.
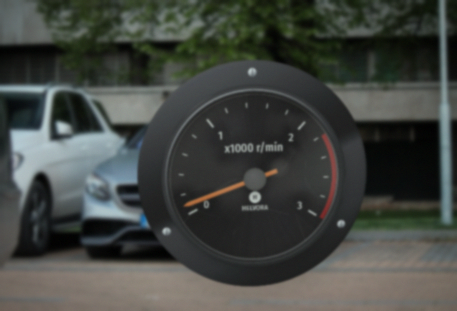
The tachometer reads 100 rpm
